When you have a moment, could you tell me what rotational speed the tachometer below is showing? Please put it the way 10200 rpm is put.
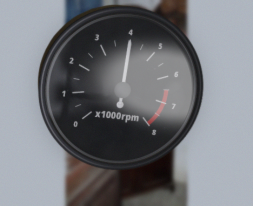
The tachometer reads 4000 rpm
